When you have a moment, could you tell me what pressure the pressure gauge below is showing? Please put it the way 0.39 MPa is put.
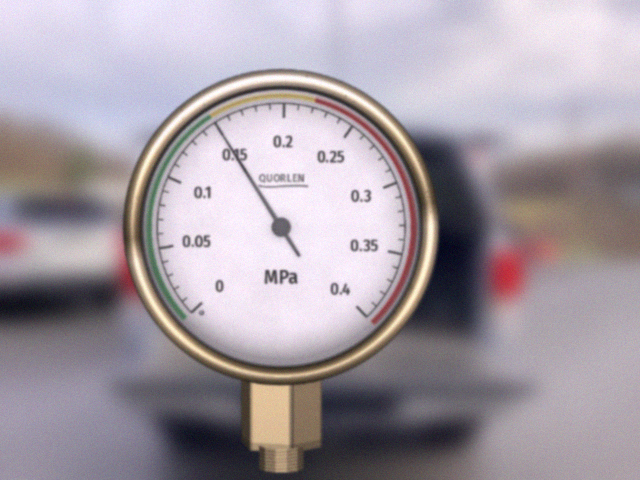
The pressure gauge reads 0.15 MPa
